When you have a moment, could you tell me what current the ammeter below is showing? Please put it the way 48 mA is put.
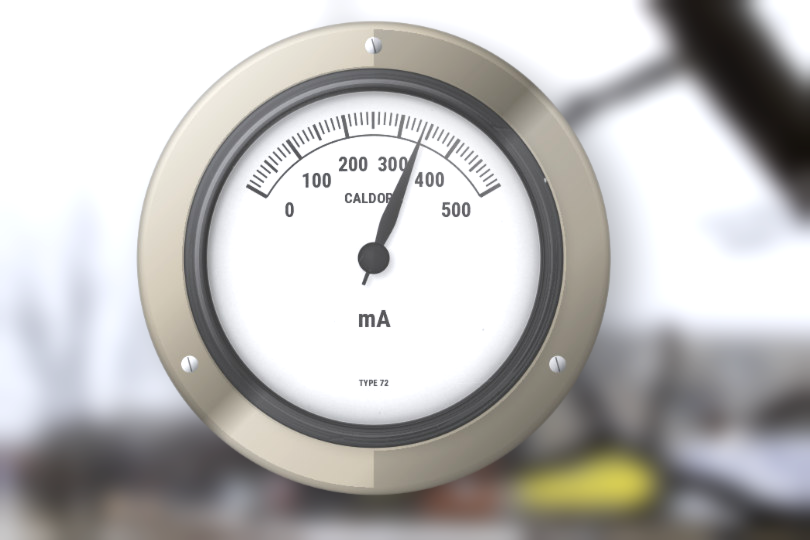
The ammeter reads 340 mA
